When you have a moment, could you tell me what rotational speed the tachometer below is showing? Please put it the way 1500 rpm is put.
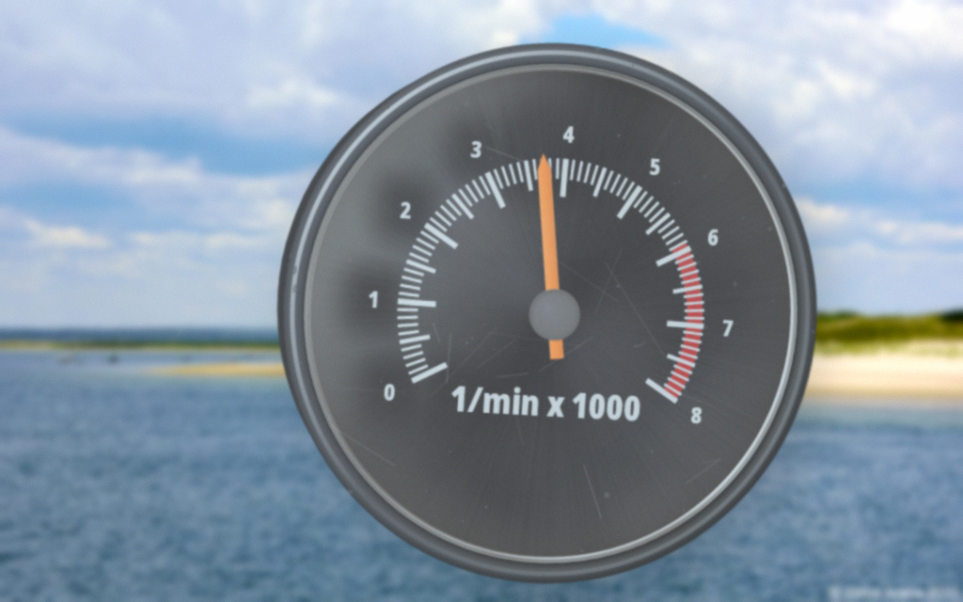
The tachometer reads 3700 rpm
